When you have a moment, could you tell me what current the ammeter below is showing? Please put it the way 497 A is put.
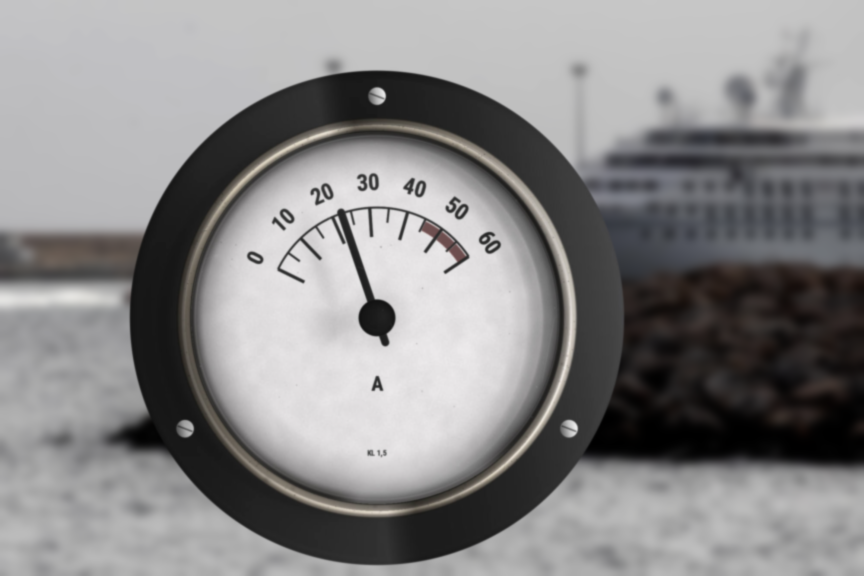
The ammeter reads 22.5 A
